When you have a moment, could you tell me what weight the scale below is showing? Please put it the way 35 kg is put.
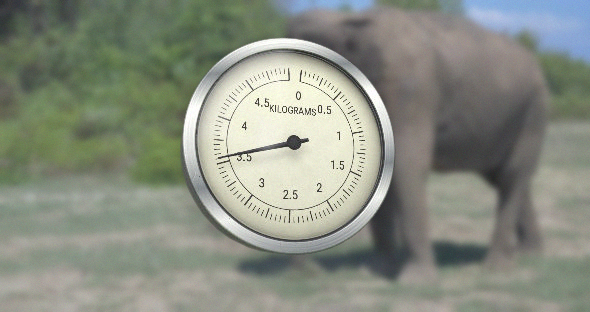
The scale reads 3.55 kg
